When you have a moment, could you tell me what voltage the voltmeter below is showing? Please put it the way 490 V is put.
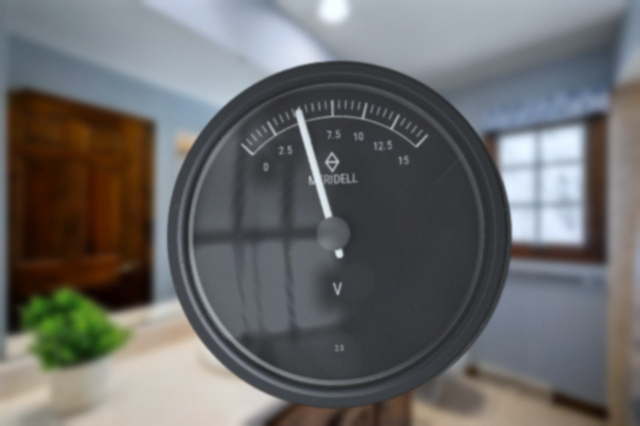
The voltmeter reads 5 V
